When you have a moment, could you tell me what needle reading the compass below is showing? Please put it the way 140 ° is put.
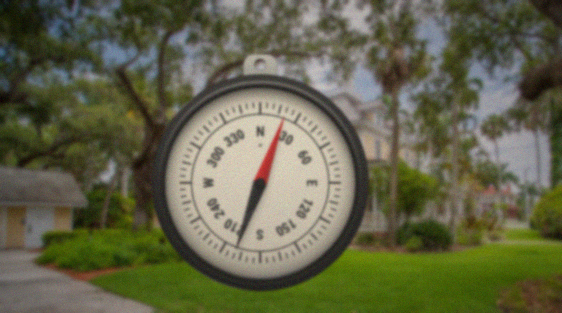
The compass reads 20 °
